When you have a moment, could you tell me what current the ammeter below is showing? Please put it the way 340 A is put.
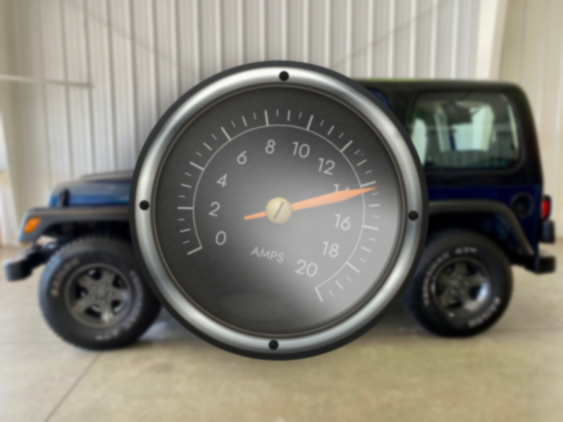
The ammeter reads 14.25 A
